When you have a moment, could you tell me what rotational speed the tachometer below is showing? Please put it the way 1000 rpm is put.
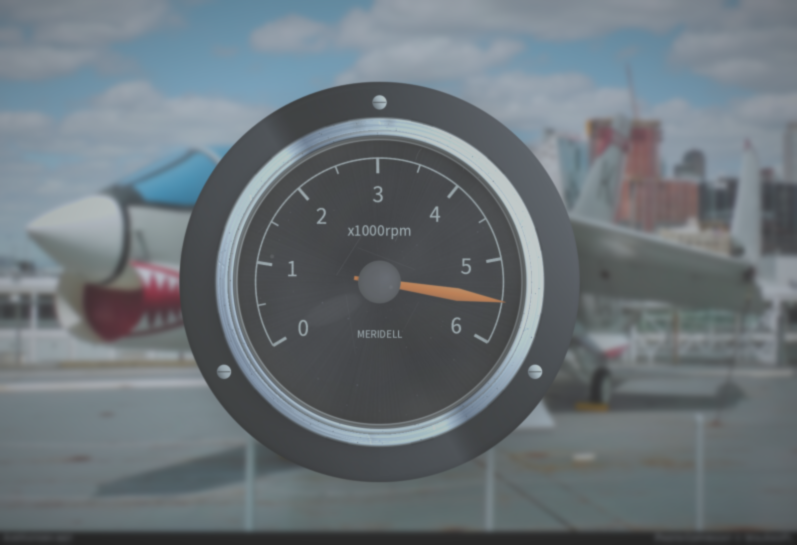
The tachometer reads 5500 rpm
